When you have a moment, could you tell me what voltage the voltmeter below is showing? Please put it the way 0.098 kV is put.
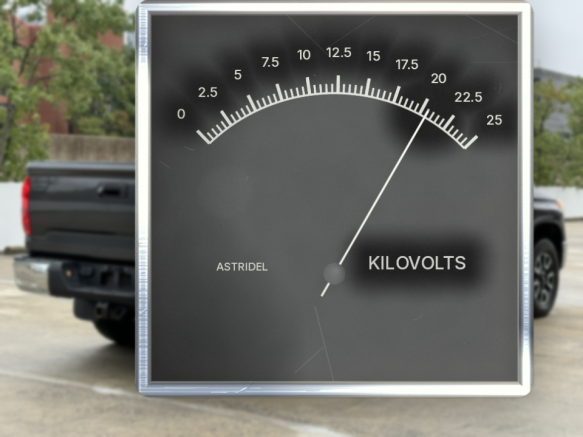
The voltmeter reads 20.5 kV
